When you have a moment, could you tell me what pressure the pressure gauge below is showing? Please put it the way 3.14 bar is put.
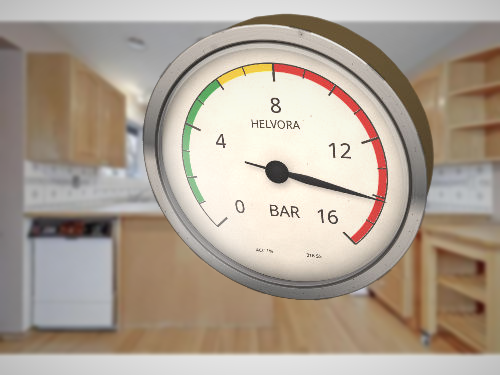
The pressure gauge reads 14 bar
